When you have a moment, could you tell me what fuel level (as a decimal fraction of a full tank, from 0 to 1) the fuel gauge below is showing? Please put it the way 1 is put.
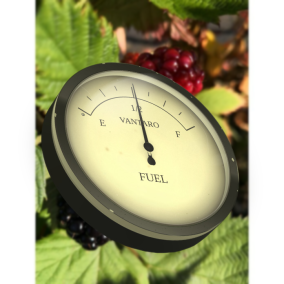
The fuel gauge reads 0.5
